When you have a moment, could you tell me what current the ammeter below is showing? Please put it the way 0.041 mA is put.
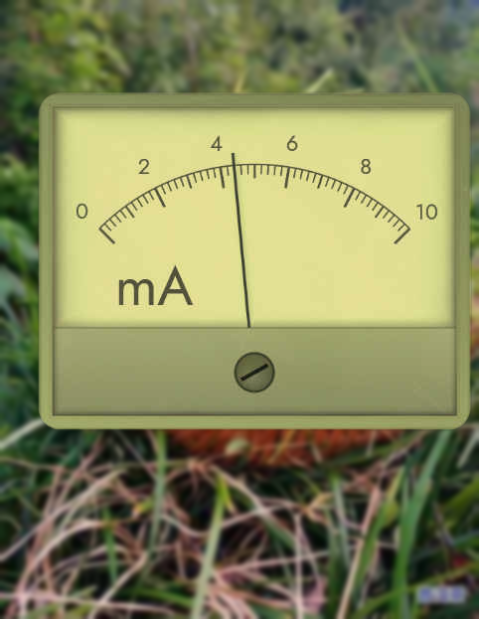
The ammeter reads 4.4 mA
